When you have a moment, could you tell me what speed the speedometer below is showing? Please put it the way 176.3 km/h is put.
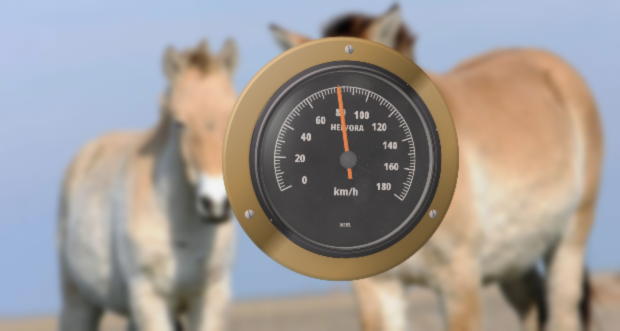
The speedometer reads 80 km/h
